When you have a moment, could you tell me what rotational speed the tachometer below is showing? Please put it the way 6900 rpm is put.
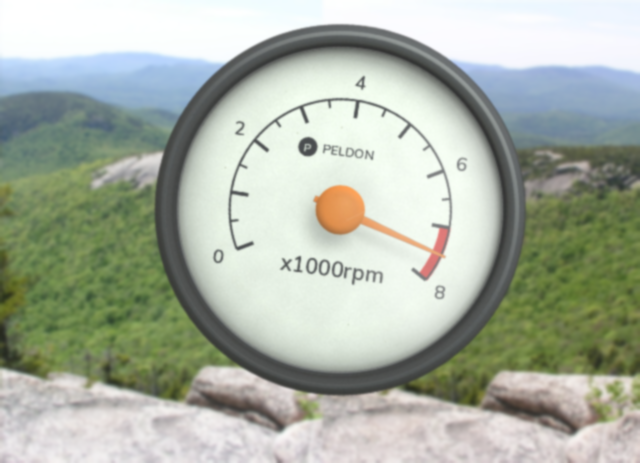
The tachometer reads 7500 rpm
